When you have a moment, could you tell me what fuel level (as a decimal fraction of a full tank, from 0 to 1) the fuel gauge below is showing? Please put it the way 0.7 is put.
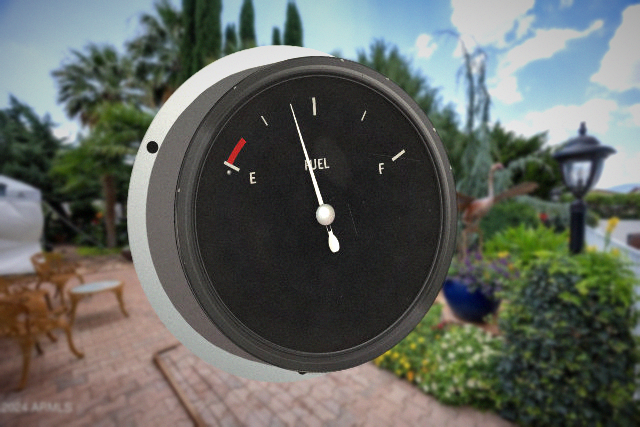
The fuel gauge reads 0.375
